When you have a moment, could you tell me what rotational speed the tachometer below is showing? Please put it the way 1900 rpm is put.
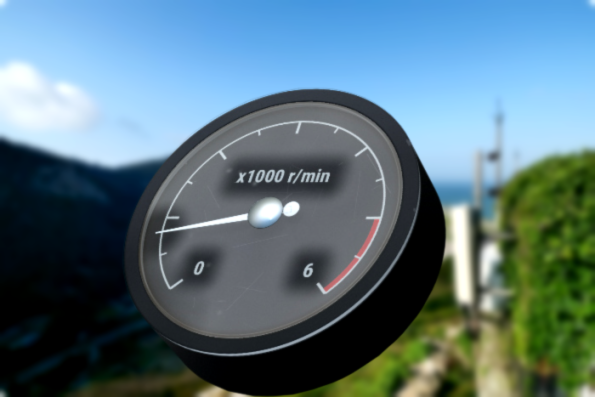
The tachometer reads 750 rpm
